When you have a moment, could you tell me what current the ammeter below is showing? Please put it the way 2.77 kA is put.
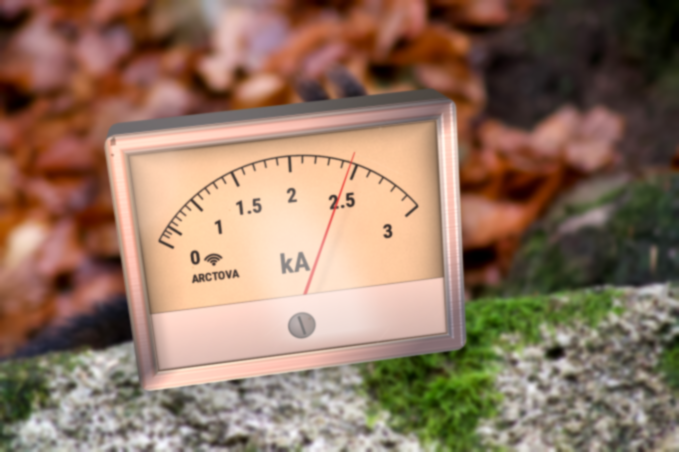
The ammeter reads 2.45 kA
